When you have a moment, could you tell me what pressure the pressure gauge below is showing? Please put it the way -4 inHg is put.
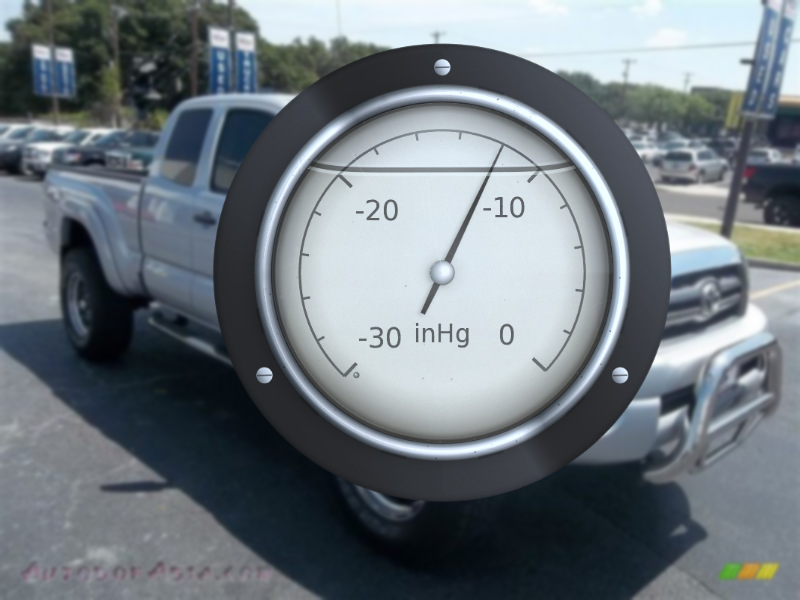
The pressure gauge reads -12 inHg
